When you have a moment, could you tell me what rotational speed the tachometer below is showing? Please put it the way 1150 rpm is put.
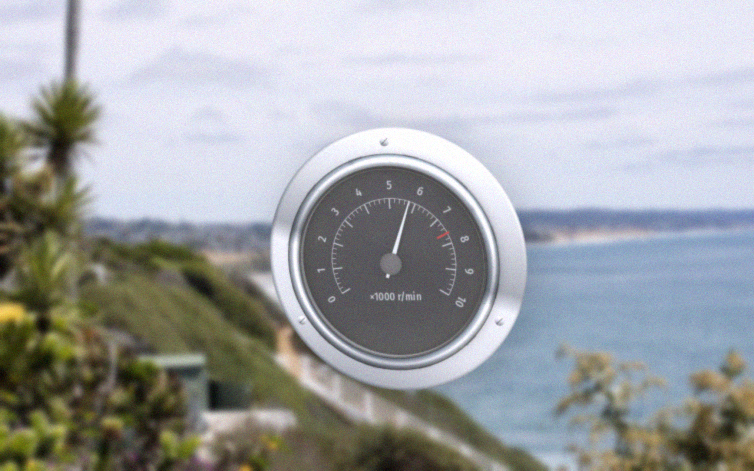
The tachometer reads 5800 rpm
